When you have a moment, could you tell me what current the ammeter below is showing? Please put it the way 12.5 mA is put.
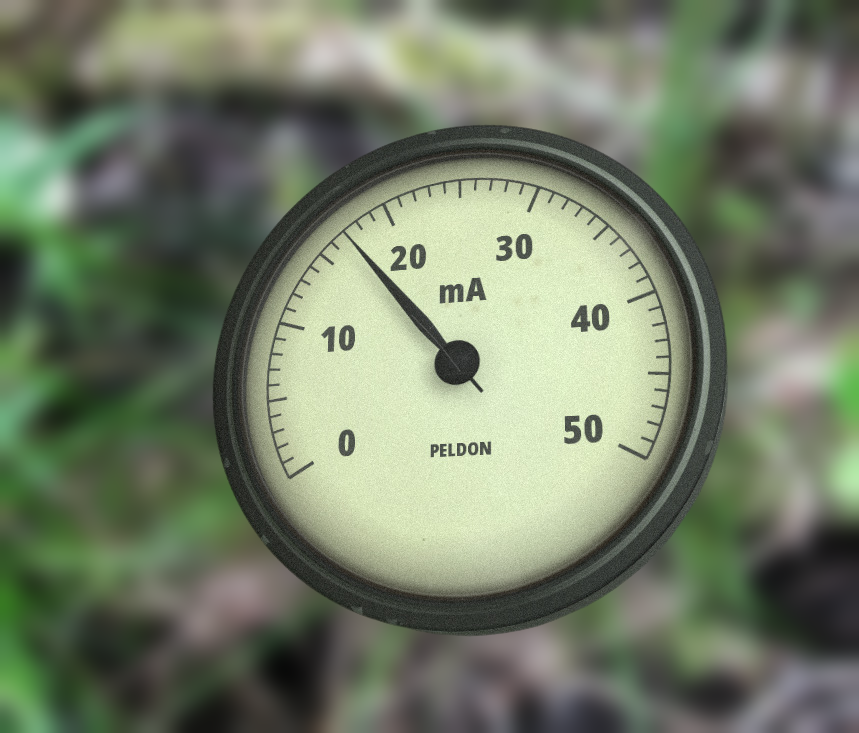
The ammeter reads 17 mA
